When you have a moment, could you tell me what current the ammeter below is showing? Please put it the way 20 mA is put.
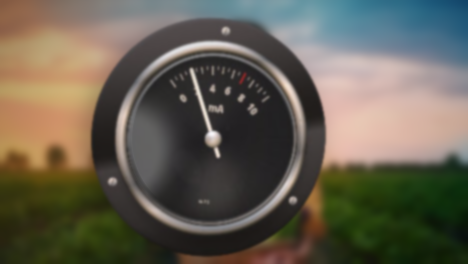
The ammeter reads 2 mA
